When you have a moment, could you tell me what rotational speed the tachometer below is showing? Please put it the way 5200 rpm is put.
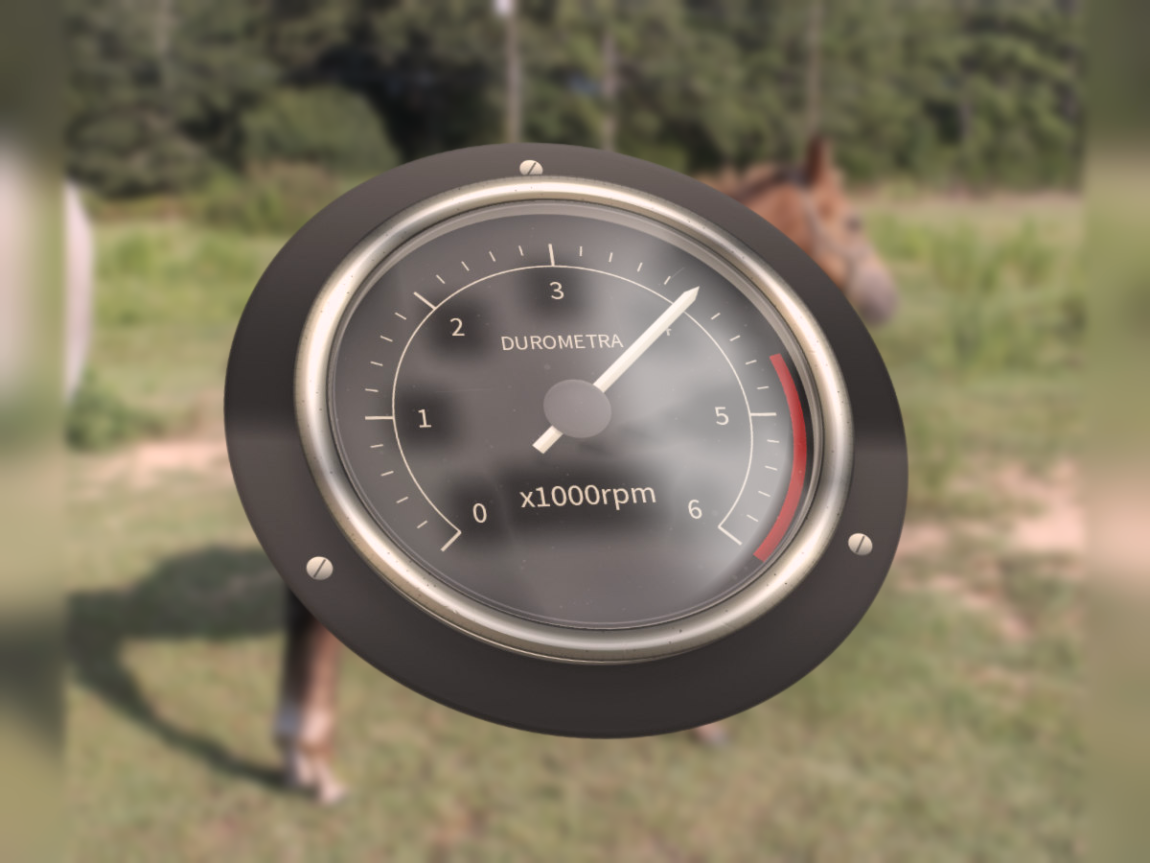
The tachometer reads 4000 rpm
